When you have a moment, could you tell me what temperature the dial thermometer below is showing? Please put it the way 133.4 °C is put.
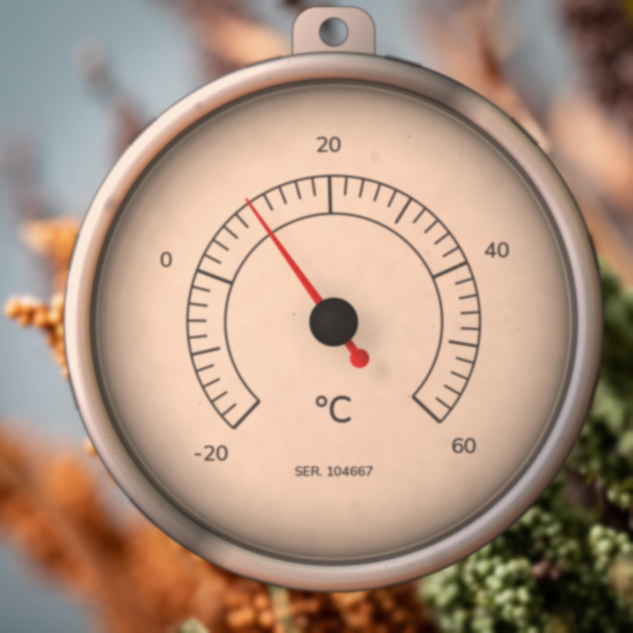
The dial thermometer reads 10 °C
